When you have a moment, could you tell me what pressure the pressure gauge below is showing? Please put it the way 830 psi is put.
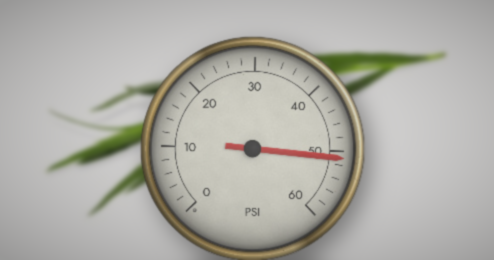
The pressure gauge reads 51 psi
